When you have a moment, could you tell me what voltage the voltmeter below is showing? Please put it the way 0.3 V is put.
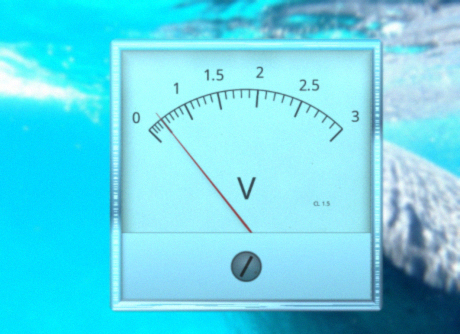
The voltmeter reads 0.5 V
